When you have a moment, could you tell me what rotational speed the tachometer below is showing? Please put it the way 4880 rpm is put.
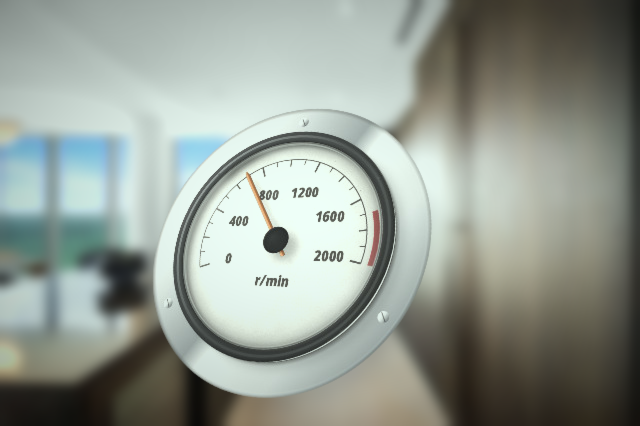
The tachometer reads 700 rpm
